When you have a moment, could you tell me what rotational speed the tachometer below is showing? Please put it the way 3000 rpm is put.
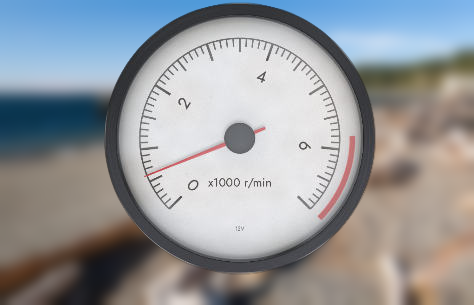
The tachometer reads 600 rpm
